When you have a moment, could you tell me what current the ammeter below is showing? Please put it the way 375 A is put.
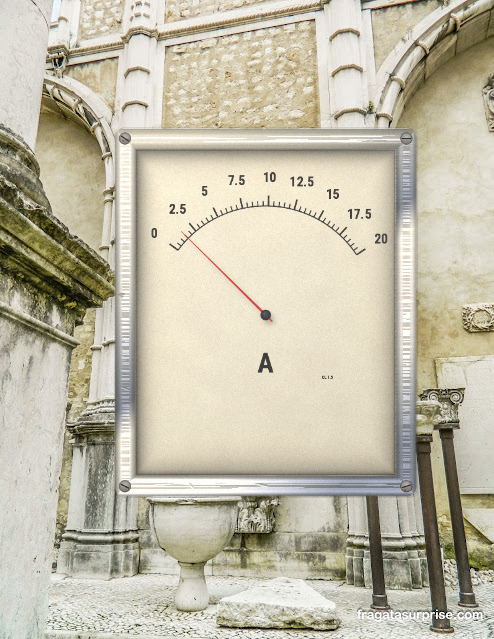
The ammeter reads 1.5 A
